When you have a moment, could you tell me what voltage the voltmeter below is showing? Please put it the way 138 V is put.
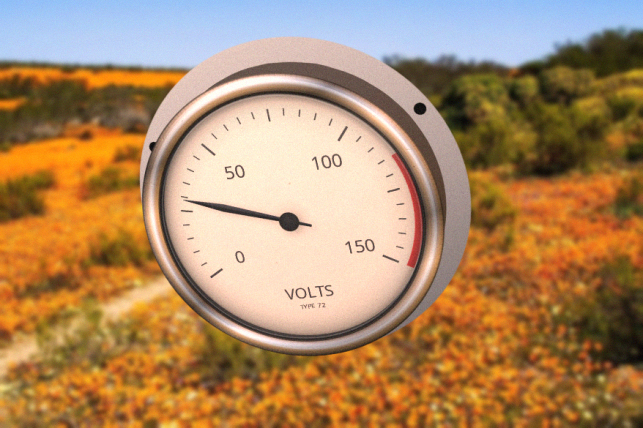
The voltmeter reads 30 V
